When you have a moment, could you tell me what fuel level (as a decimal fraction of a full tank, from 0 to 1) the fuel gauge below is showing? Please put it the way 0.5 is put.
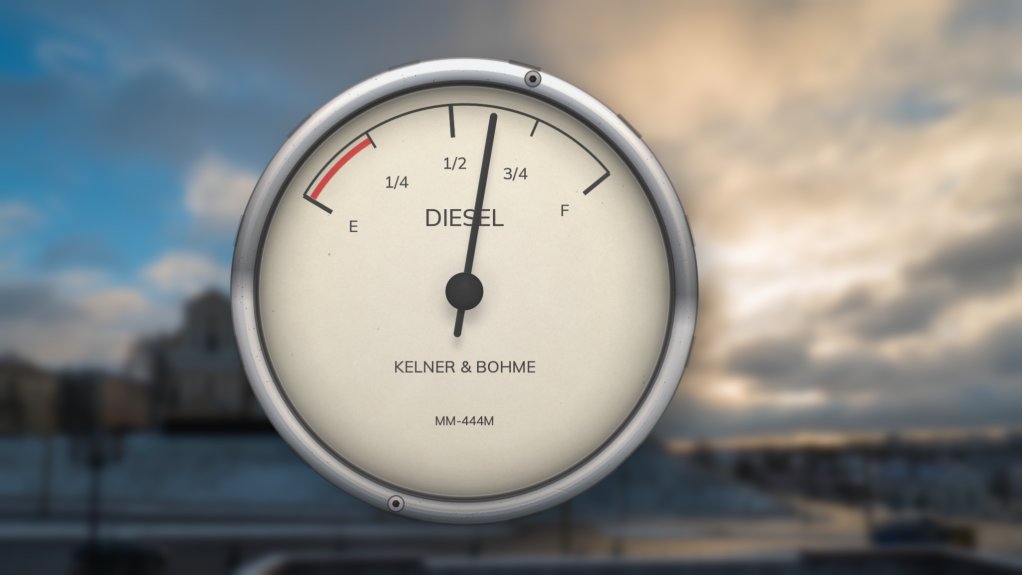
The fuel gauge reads 0.625
